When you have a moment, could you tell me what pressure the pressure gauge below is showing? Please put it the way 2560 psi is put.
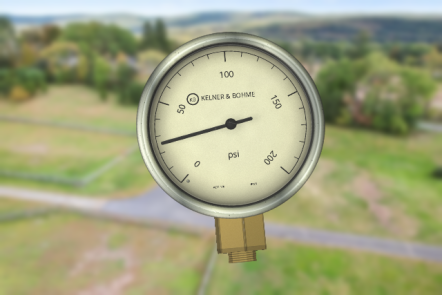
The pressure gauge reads 25 psi
